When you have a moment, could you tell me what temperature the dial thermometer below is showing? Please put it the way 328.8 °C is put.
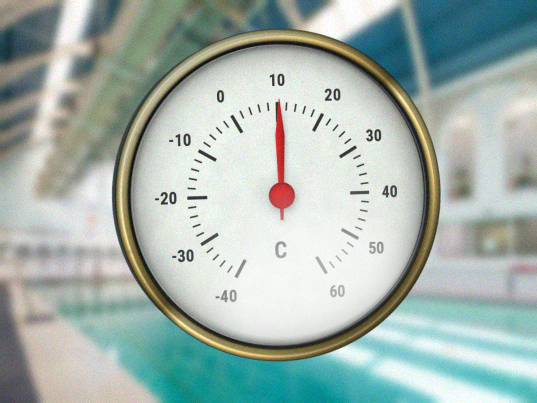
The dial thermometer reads 10 °C
